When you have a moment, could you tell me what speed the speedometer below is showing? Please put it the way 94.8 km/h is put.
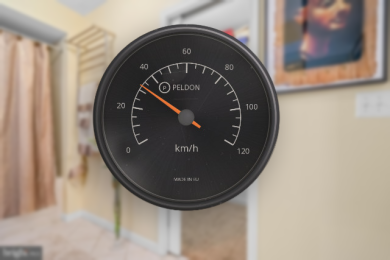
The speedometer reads 32.5 km/h
